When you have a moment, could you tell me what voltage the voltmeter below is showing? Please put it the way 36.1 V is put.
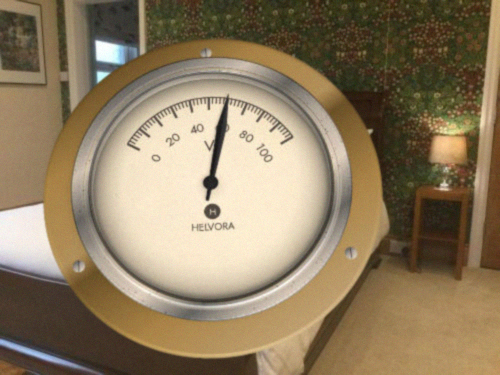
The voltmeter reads 60 V
